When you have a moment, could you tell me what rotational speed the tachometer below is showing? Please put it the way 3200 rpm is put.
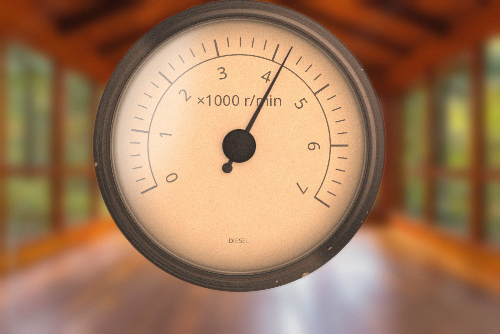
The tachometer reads 4200 rpm
